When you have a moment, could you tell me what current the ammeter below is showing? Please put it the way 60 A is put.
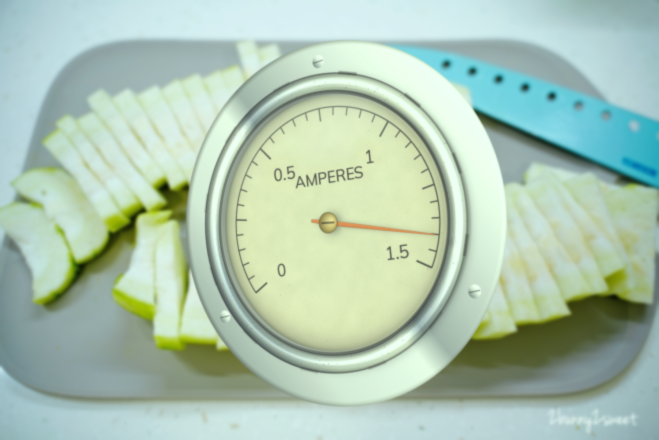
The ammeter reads 1.4 A
